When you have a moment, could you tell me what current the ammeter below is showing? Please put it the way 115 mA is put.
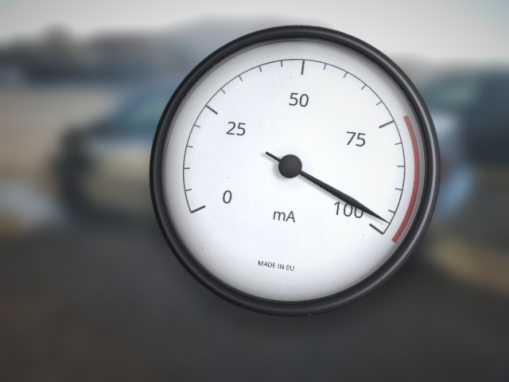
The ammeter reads 97.5 mA
